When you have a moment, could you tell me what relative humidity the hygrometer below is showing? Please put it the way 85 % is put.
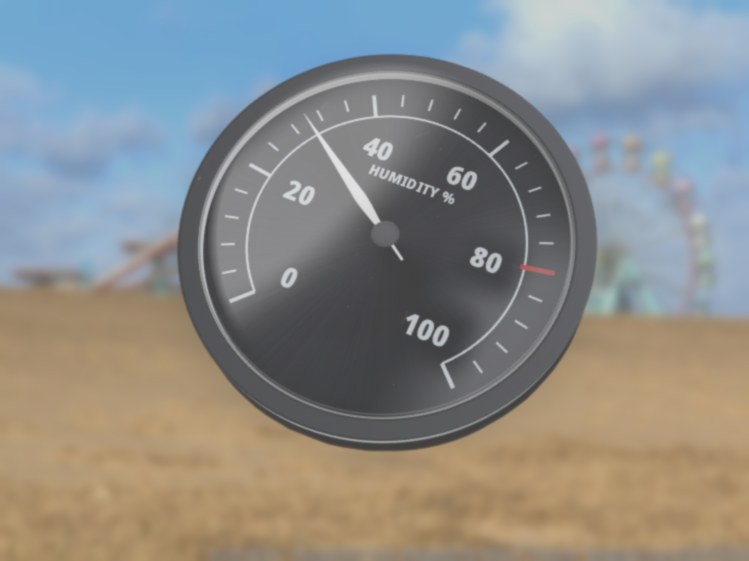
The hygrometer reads 30 %
